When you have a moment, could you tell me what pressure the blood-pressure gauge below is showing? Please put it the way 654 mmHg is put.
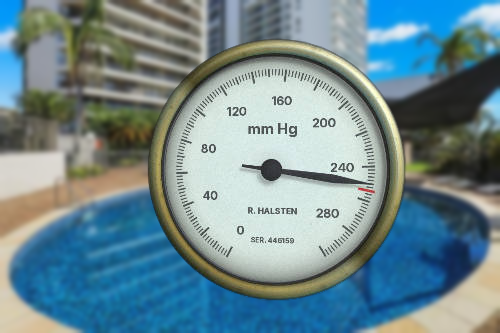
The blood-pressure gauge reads 250 mmHg
